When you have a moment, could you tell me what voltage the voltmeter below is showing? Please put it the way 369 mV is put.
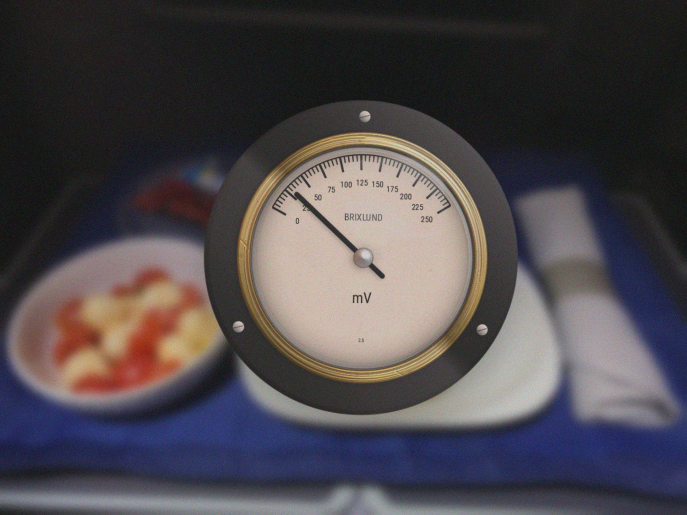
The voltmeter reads 30 mV
